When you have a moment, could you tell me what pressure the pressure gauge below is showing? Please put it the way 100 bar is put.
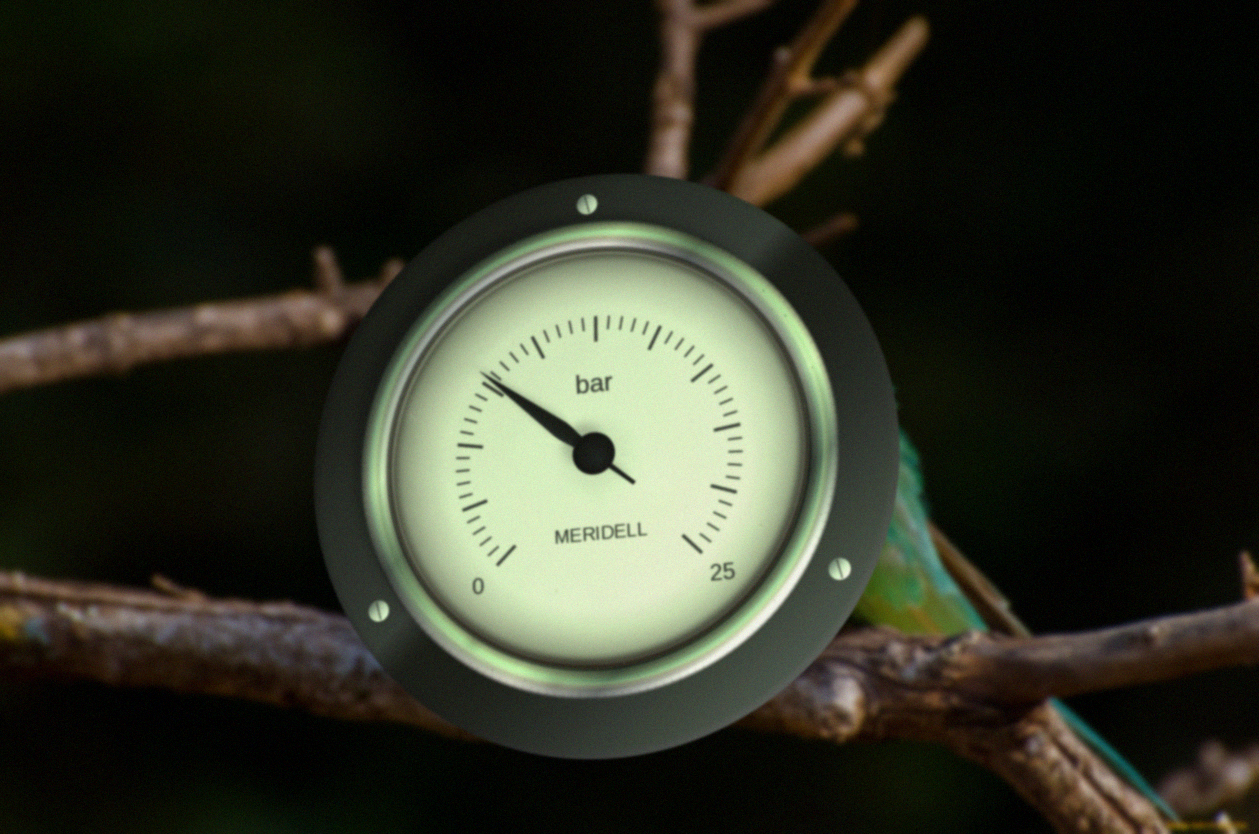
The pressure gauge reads 7.75 bar
